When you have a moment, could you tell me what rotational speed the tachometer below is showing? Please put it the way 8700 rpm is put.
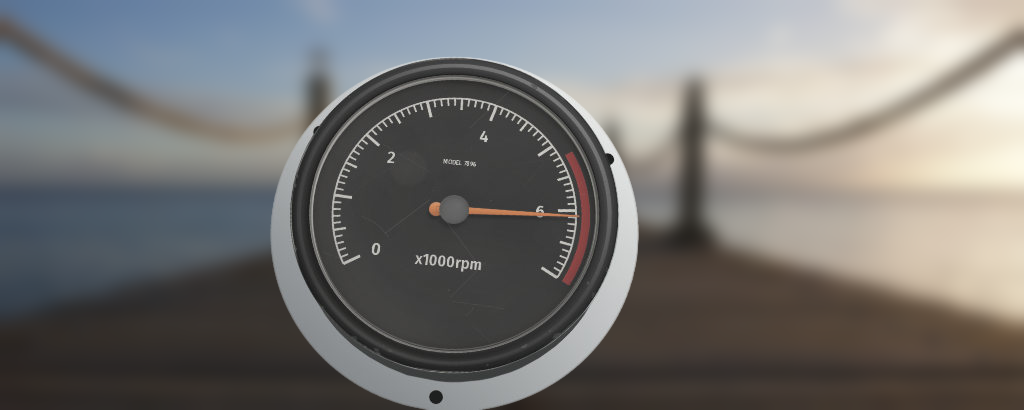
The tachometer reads 6100 rpm
